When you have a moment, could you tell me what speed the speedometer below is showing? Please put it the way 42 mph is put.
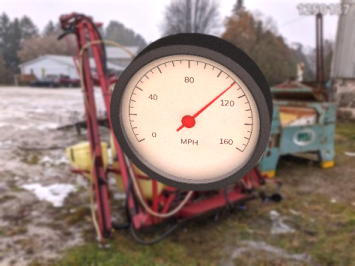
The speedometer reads 110 mph
